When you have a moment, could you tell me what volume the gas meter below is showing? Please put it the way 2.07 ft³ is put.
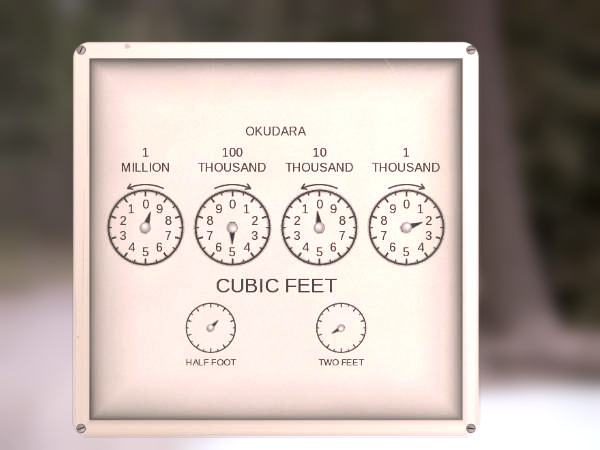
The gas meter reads 950200 ft³
